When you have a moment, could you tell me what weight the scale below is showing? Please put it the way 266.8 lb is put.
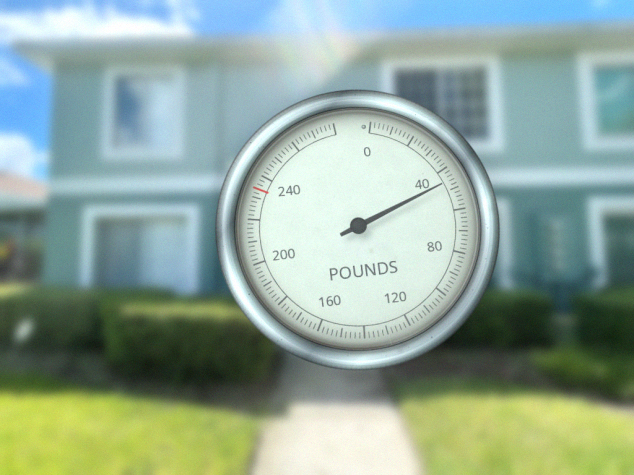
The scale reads 46 lb
